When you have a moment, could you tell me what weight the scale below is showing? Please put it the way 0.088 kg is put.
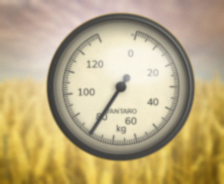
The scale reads 80 kg
